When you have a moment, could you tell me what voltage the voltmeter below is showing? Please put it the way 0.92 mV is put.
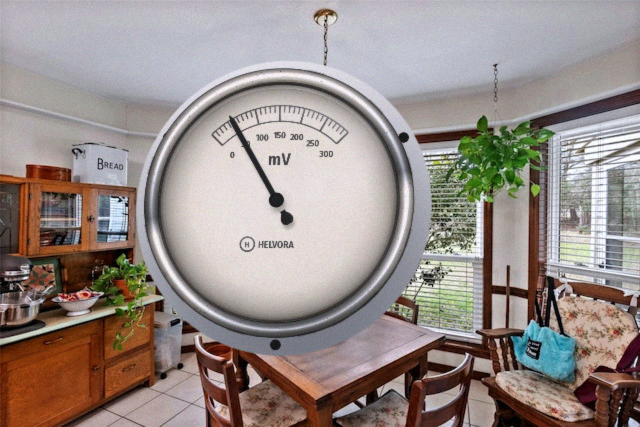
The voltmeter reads 50 mV
